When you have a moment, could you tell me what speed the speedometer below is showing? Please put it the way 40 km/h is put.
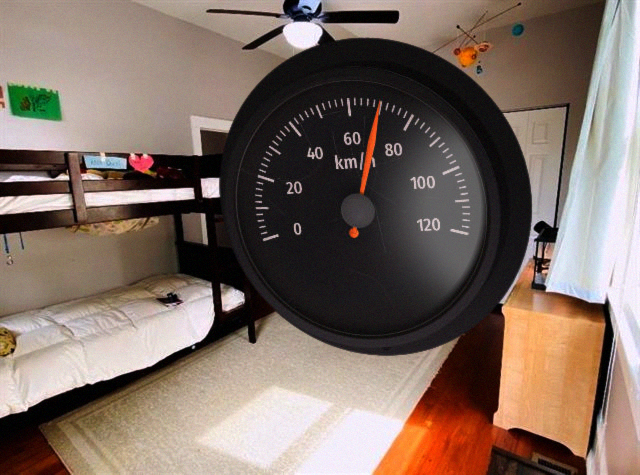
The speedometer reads 70 km/h
